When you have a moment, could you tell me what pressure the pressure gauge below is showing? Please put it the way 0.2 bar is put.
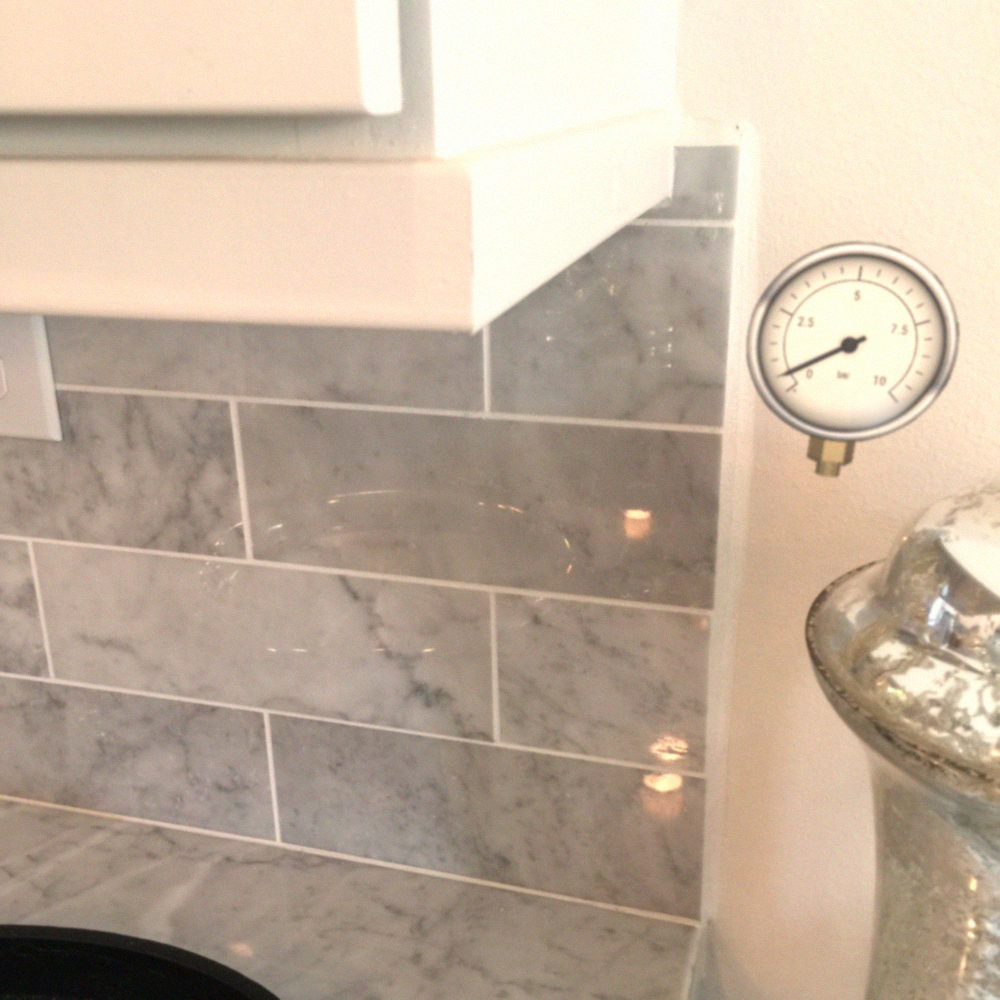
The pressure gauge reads 0.5 bar
